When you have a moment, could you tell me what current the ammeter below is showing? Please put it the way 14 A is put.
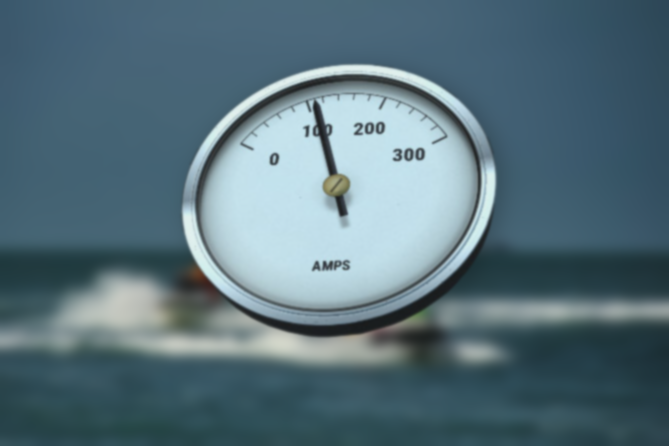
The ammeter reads 110 A
